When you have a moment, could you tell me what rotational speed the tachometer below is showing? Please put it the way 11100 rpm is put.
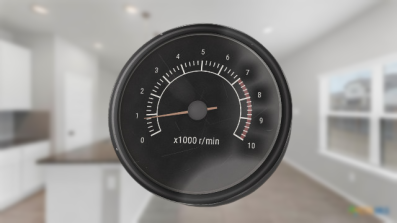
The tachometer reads 800 rpm
